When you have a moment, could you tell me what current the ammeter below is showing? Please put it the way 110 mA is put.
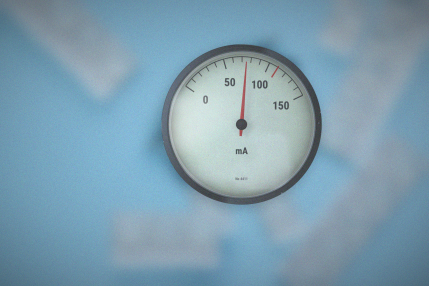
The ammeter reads 75 mA
